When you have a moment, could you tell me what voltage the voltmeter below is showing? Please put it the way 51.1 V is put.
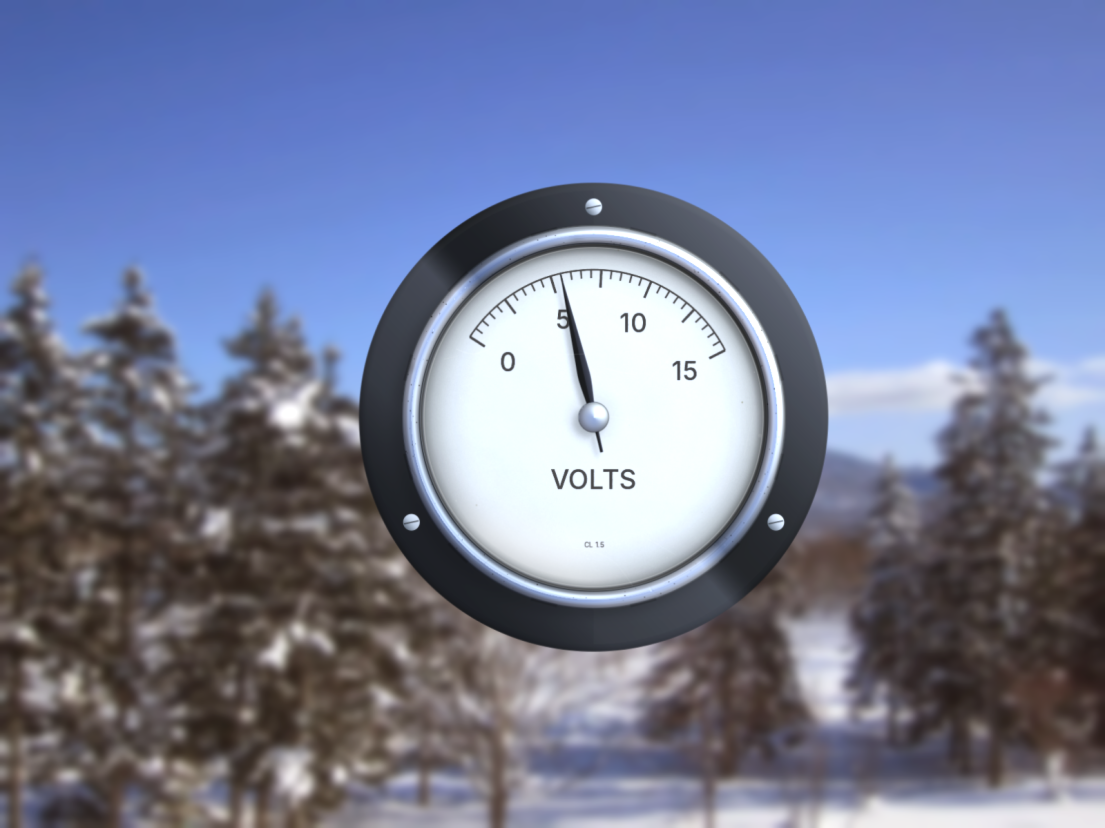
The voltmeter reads 5.5 V
